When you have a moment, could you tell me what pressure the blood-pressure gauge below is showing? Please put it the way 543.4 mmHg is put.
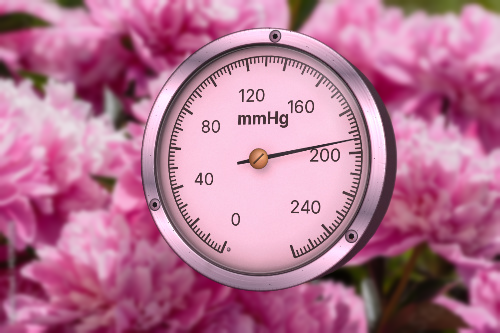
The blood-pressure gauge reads 194 mmHg
